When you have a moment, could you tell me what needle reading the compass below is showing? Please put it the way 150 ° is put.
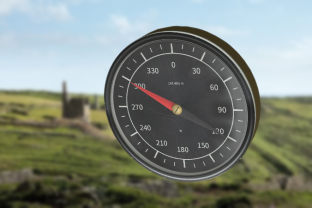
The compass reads 300 °
